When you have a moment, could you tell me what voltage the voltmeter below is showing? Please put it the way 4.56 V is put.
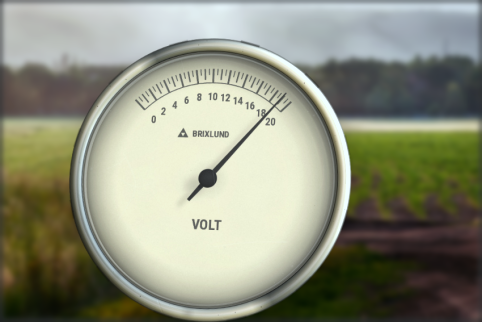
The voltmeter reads 19 V
